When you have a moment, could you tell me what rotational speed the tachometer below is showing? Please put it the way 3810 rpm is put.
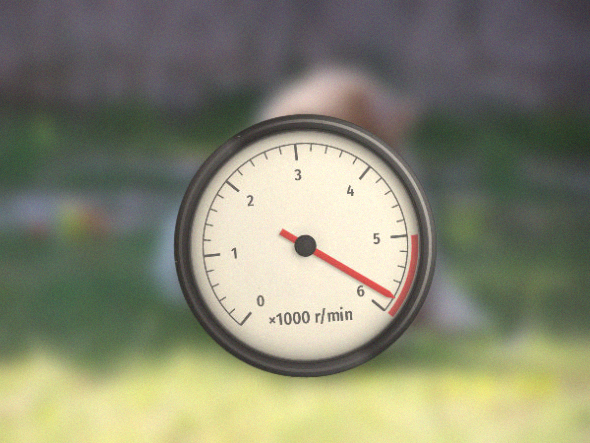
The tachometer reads 5800 rpm
